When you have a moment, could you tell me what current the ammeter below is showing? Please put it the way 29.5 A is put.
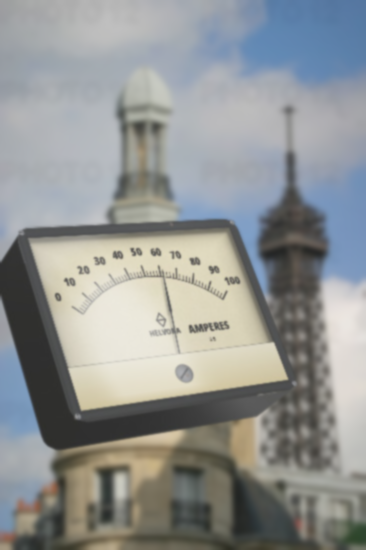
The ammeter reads 60 A
